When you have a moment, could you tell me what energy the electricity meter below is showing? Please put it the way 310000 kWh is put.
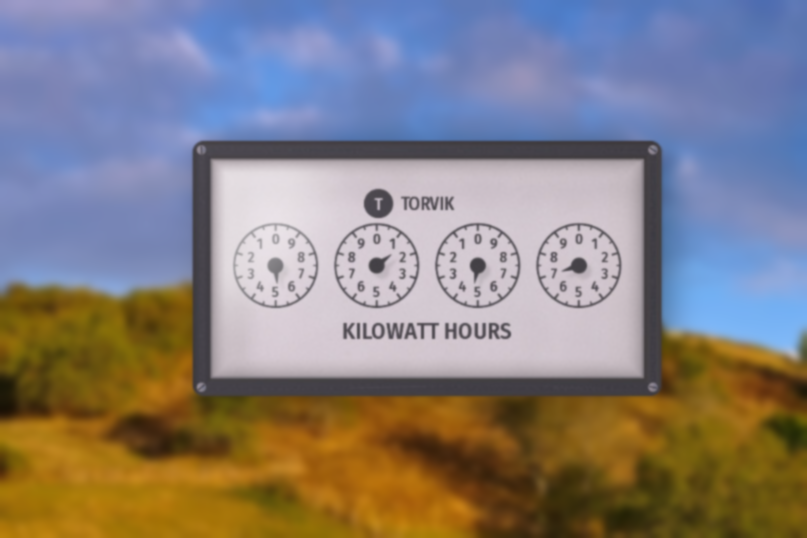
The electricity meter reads 5147 kWh
